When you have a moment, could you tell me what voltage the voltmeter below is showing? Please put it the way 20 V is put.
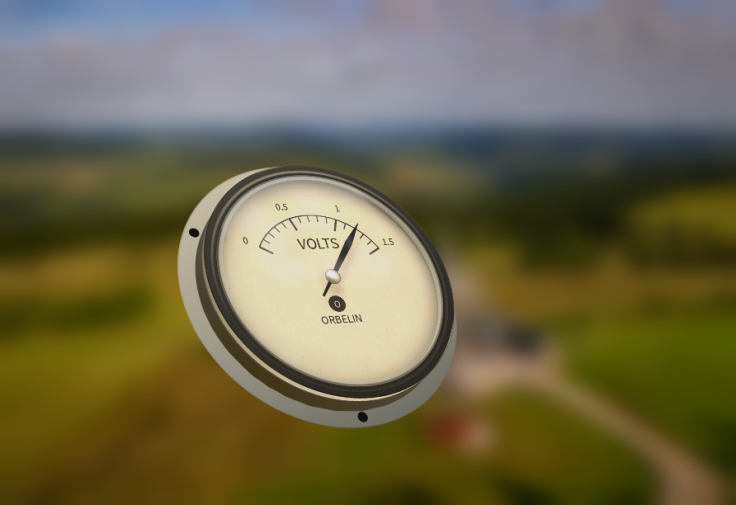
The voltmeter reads 1.2 V
